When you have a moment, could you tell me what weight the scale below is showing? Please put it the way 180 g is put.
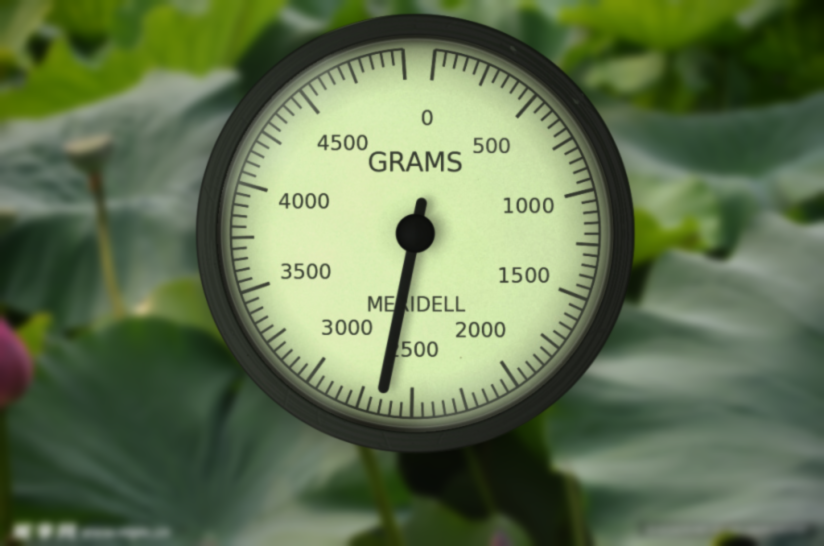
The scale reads 2650 g
